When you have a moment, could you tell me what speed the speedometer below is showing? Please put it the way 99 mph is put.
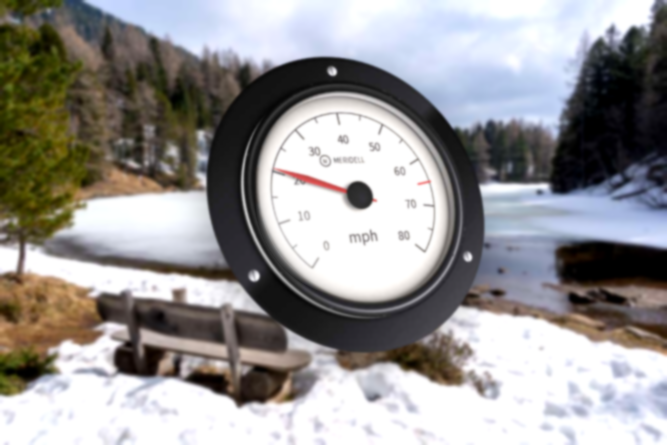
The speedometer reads 20 mph
